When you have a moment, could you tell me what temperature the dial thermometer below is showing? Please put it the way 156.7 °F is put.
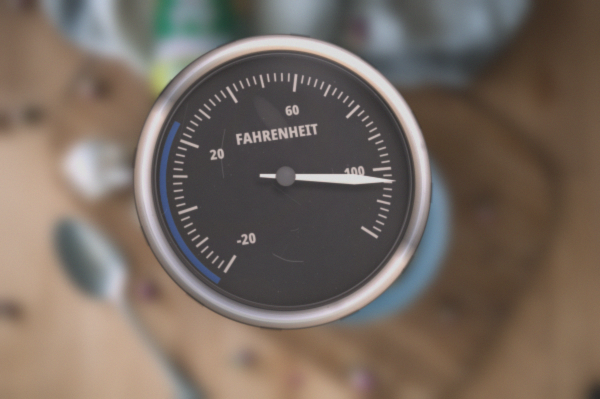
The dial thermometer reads 104 °F
